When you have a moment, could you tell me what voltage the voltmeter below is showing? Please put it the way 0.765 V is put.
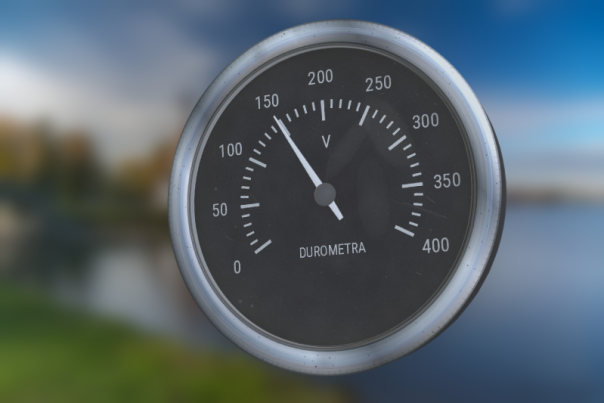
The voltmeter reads 150 V
